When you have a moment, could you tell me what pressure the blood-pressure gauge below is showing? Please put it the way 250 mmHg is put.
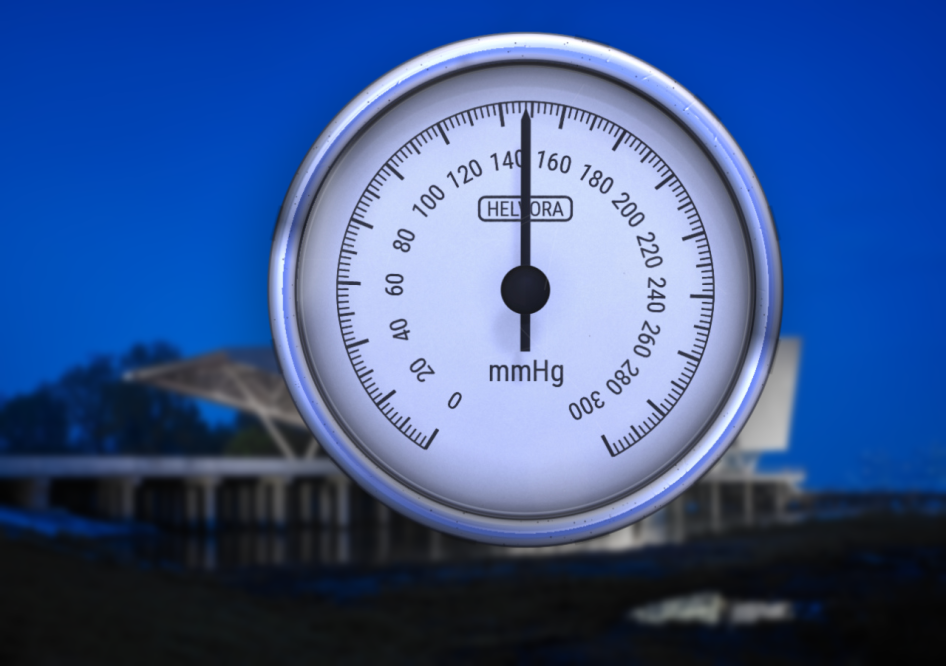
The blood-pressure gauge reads 148 mmHg
